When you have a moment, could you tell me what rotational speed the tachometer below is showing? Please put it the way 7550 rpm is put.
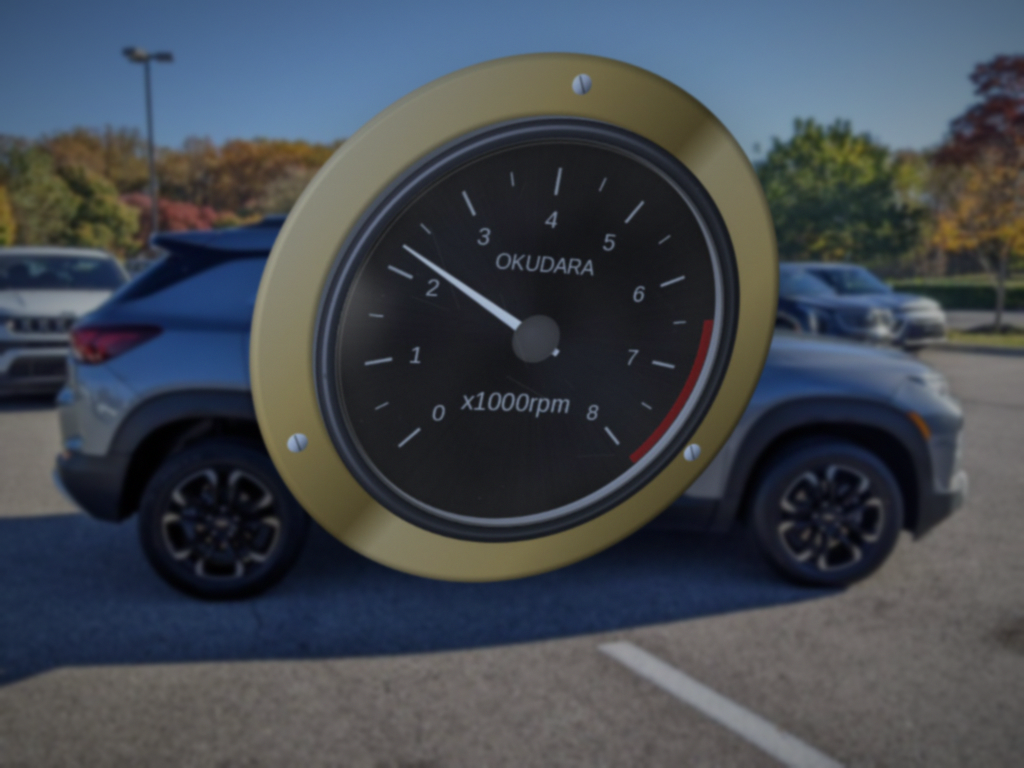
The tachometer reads 2250 rpm
